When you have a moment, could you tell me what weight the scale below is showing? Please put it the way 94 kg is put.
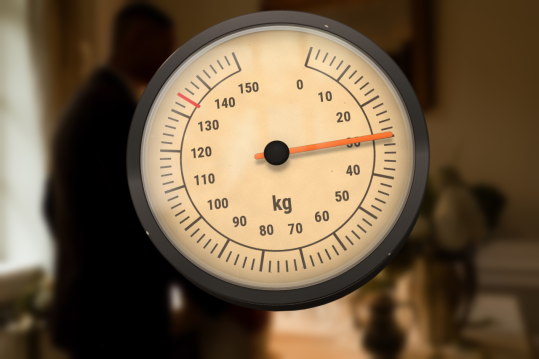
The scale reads 30 kg
